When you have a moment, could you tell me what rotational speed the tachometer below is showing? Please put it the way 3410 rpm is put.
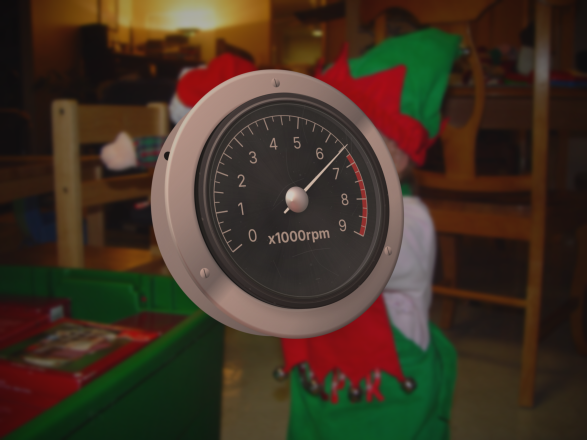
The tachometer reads 6500 rpm
